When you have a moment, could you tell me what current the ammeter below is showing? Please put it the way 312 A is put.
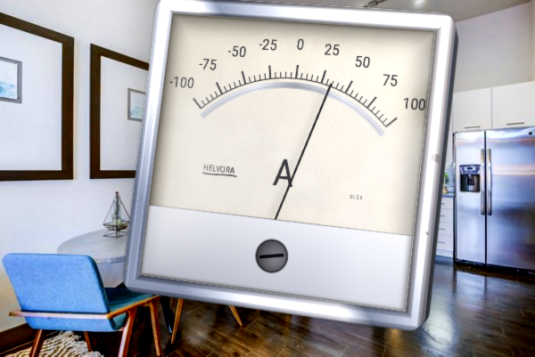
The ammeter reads 35 A
